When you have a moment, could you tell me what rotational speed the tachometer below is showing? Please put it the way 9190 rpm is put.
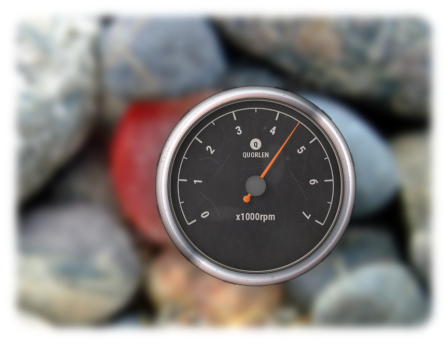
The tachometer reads 4500 rpm
